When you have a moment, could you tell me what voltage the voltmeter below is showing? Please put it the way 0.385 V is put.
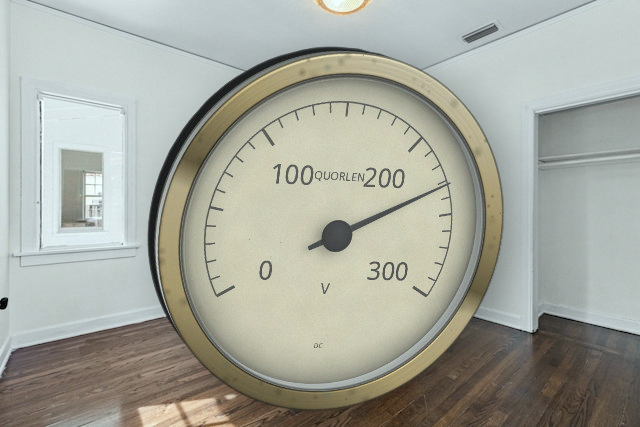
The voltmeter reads 230 V
